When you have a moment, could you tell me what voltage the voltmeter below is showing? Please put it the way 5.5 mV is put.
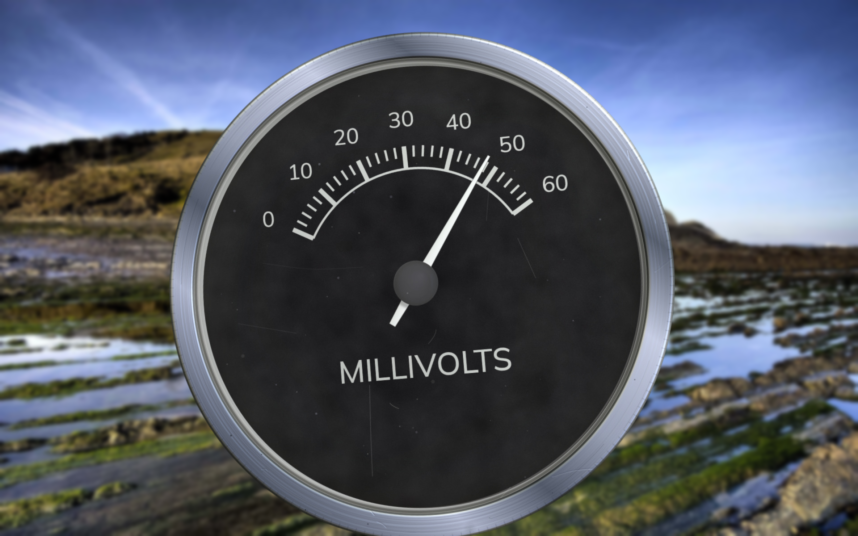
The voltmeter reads 48 mV
